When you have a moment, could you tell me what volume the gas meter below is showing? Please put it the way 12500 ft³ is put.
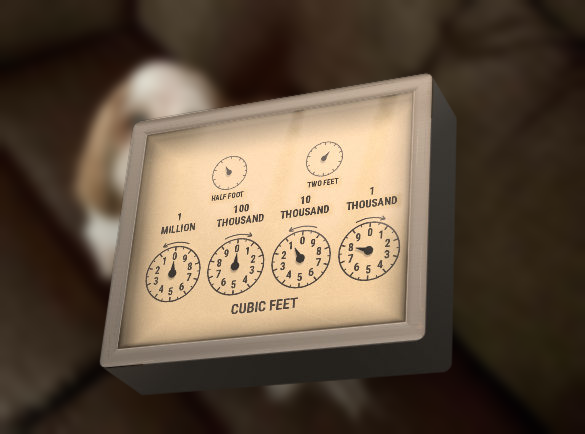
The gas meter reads 800 ft³
